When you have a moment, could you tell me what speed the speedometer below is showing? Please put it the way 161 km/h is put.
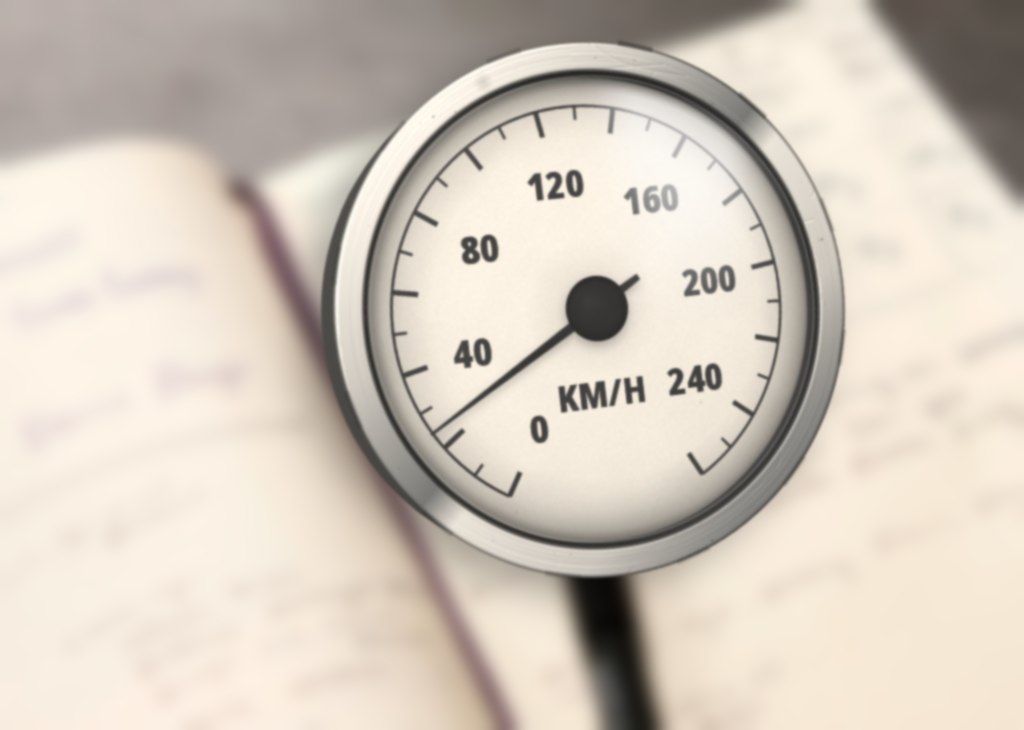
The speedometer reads 25 km/h
